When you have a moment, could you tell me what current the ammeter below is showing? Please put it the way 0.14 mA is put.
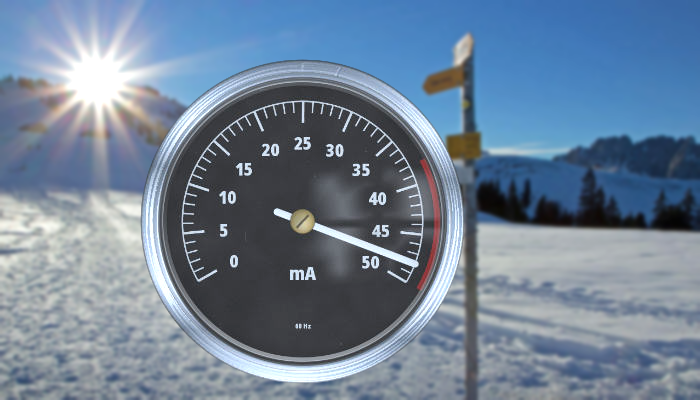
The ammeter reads 48 mA
